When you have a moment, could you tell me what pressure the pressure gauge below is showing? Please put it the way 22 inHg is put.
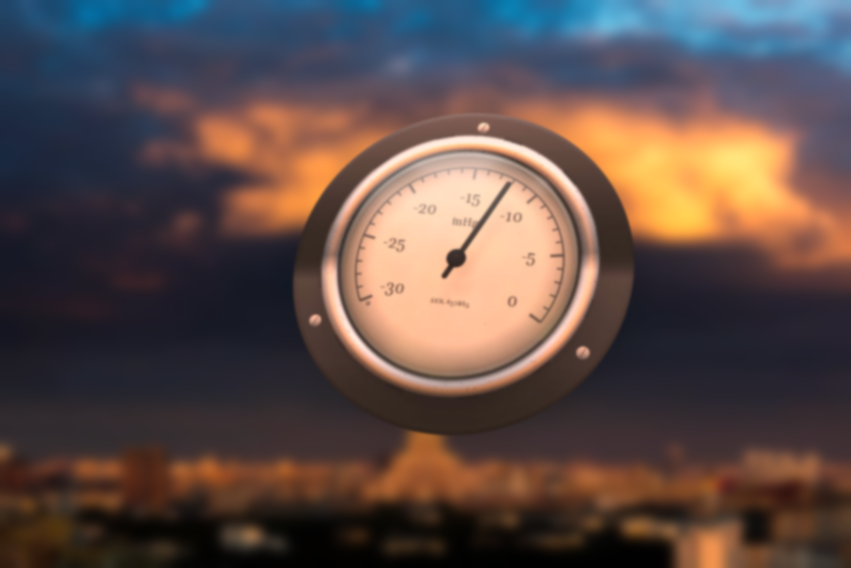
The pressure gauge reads -12 inHg
